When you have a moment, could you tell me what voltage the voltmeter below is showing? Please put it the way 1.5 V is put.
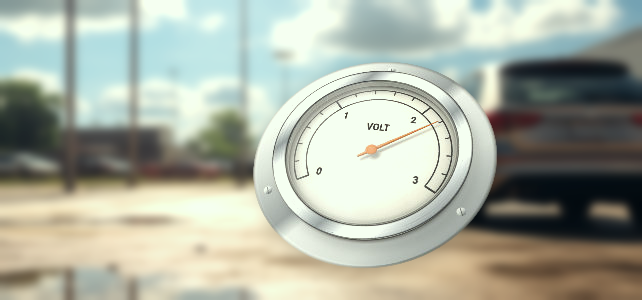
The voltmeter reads 2.2 V
